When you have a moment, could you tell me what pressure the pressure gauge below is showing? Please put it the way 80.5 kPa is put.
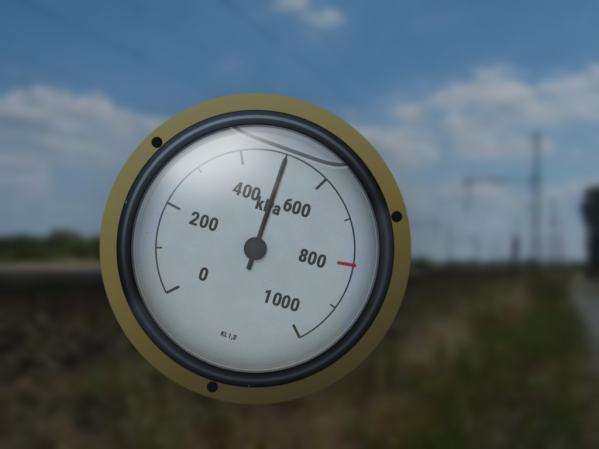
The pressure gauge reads 500 kPa
